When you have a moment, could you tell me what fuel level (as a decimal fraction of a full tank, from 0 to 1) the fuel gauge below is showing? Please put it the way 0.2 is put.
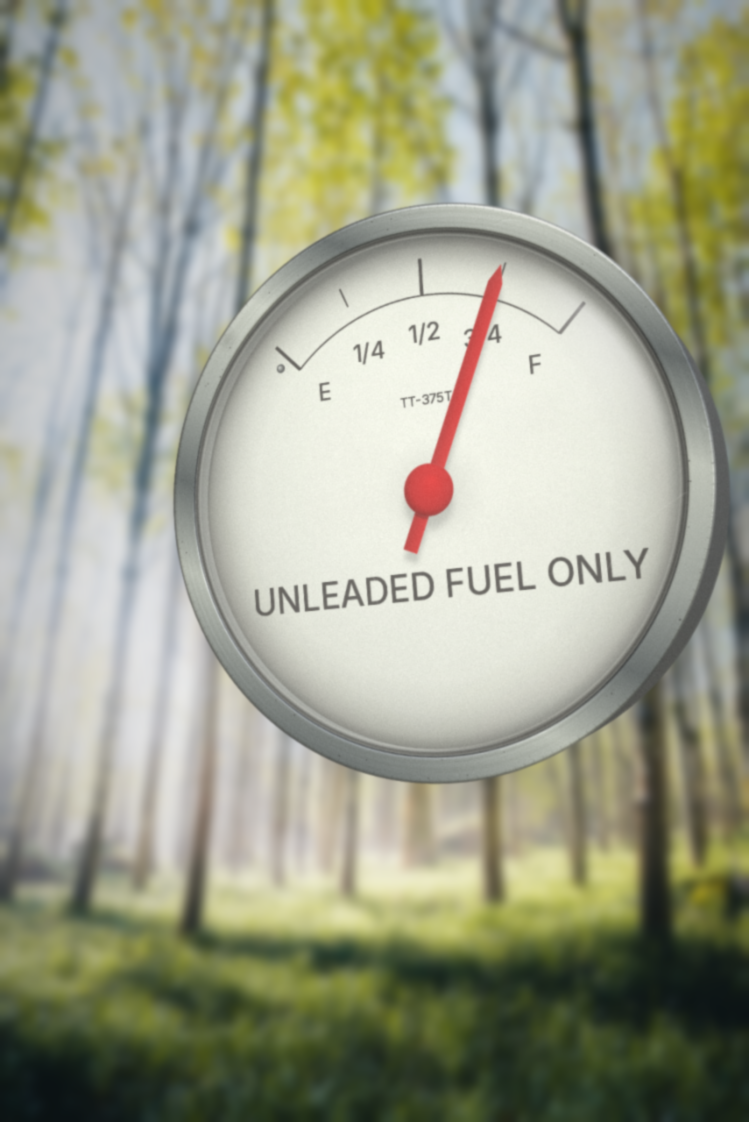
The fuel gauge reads 0.75
